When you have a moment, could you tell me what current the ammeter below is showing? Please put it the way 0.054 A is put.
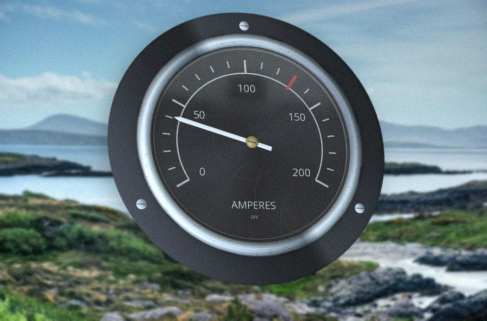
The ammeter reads 40 A
